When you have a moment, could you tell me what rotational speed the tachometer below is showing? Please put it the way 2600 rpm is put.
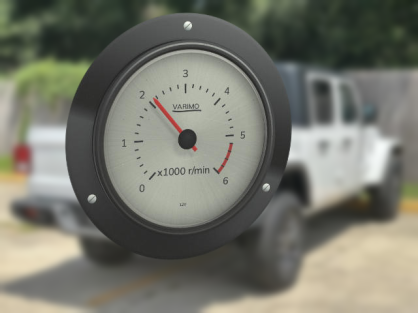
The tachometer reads 2100 rpm
